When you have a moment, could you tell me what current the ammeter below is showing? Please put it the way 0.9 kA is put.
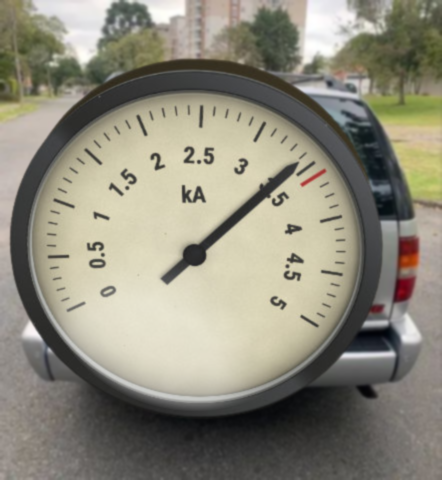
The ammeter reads 3.4 kA
